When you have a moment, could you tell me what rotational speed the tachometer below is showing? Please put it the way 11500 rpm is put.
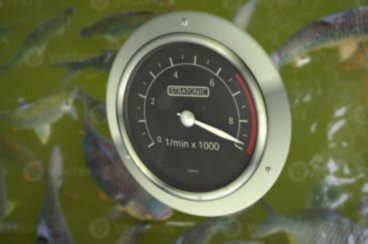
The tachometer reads 8750 rpm
